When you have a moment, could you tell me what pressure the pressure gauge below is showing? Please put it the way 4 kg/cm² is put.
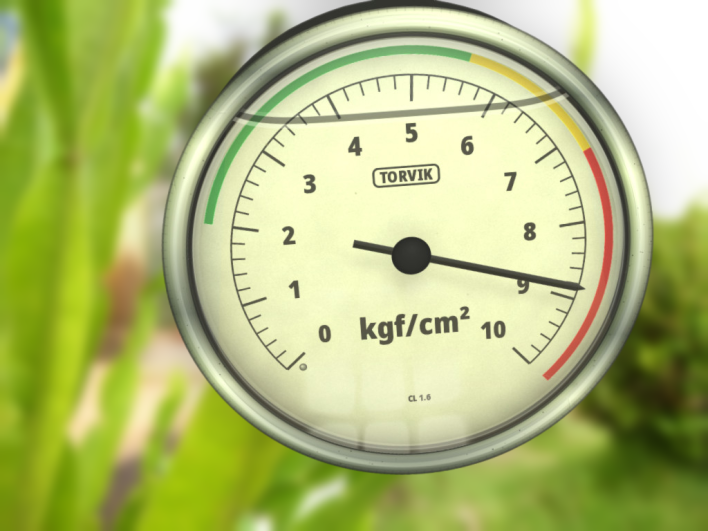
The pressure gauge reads 8.8 kg/cm²
